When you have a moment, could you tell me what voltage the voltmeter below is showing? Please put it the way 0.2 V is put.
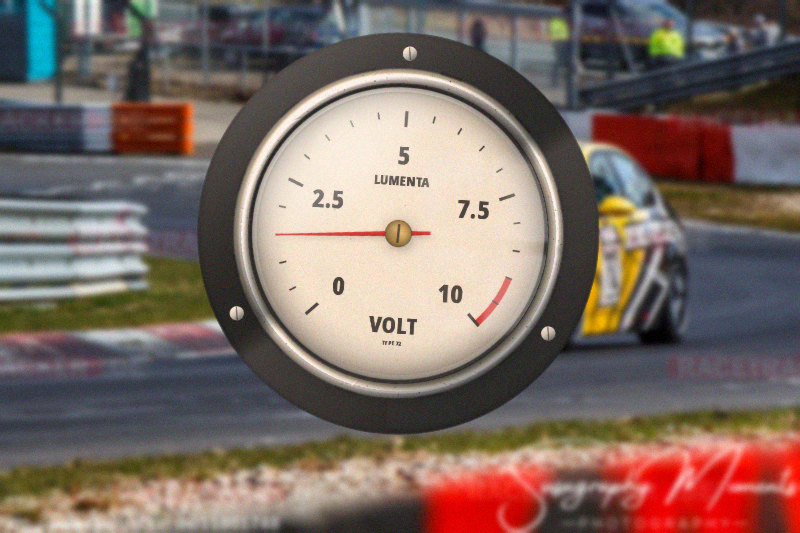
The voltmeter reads 1.5 V
